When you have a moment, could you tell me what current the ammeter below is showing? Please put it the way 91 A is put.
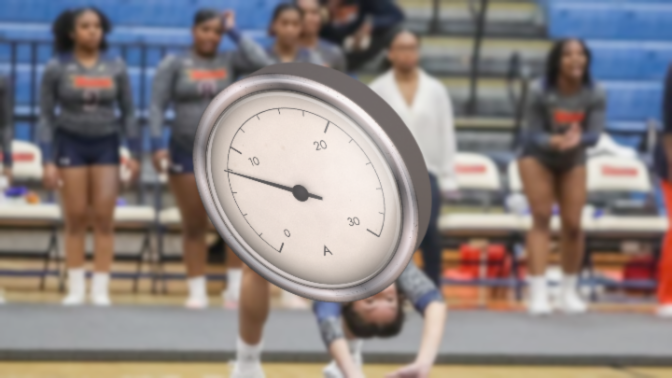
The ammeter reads 8 A
